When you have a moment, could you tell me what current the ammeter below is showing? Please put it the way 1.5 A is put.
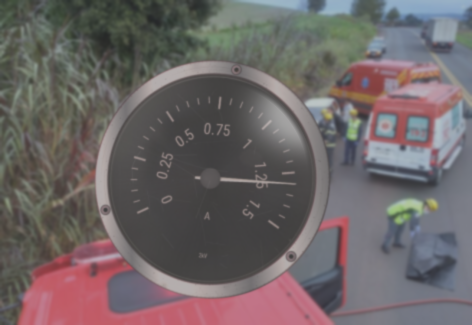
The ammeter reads 1.3 A
